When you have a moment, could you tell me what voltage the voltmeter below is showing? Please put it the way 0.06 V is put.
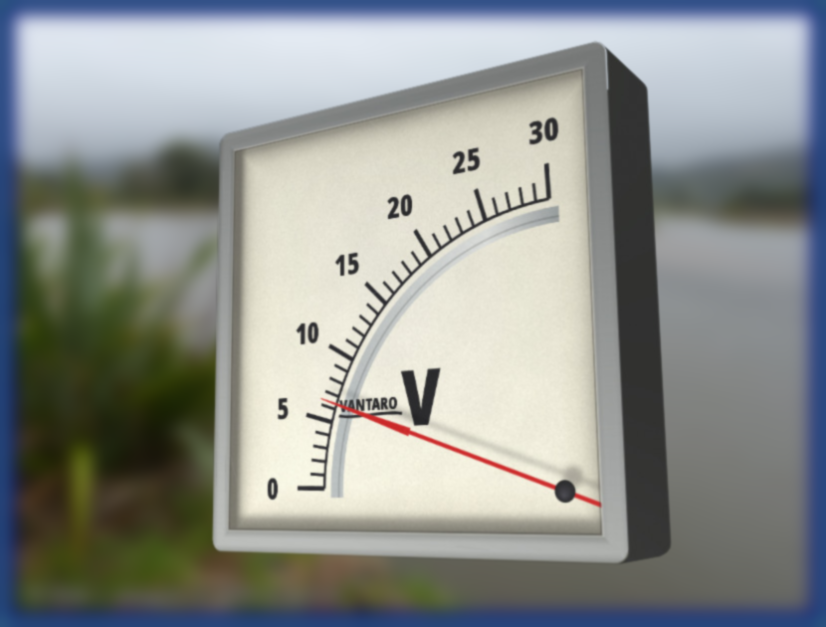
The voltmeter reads 6.5 V
